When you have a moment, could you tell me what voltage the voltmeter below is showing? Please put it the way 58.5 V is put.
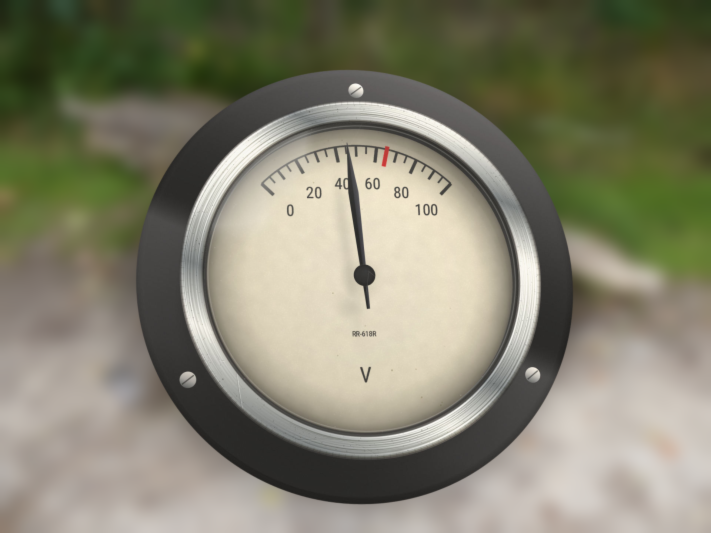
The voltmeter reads 45 V
